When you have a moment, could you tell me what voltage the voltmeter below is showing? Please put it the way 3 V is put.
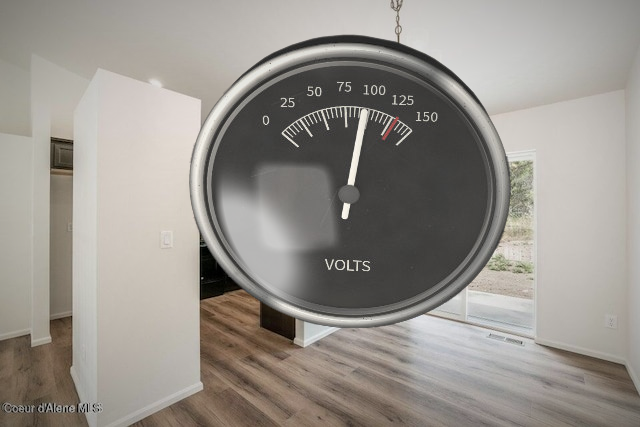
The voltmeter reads 95 V
